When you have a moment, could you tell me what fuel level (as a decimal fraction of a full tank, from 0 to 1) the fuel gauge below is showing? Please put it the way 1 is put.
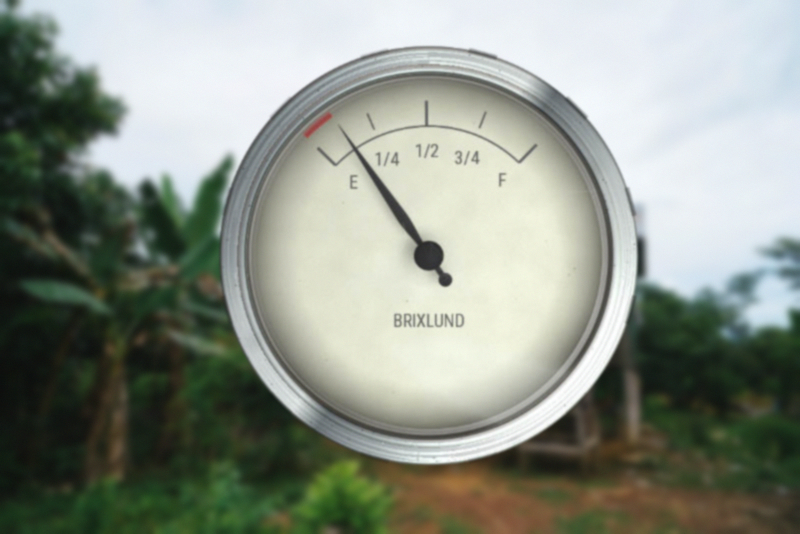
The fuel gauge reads 0.125
